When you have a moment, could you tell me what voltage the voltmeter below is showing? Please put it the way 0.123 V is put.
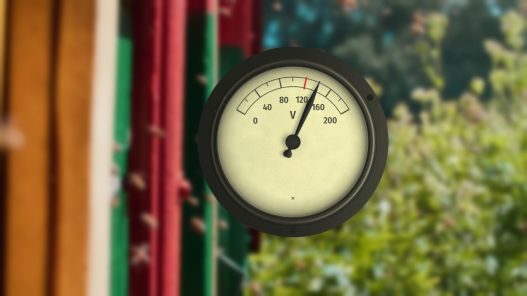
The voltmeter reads 140 V
